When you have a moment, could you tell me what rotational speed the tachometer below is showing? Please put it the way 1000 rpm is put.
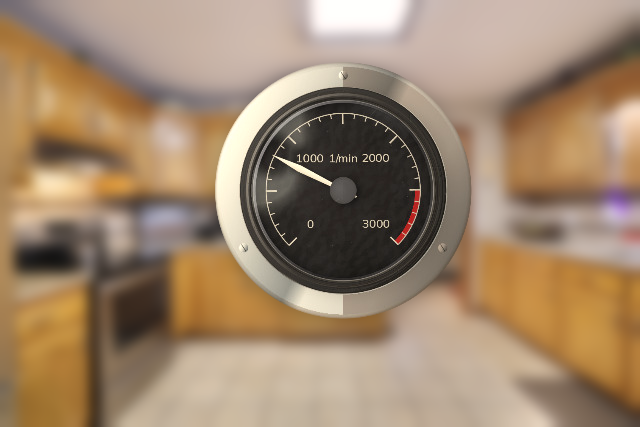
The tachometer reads 800 rpm
